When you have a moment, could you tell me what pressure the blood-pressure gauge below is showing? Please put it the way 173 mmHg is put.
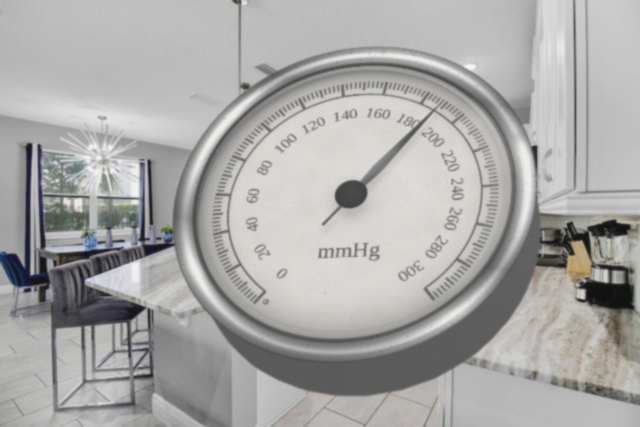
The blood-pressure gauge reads 190 mmHg
